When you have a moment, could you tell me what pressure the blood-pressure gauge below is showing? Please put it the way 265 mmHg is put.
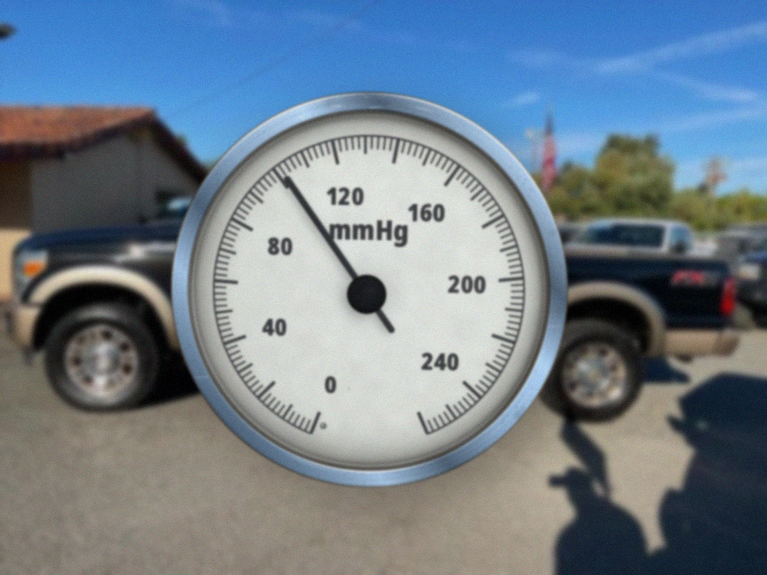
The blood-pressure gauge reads 102 mmHg
